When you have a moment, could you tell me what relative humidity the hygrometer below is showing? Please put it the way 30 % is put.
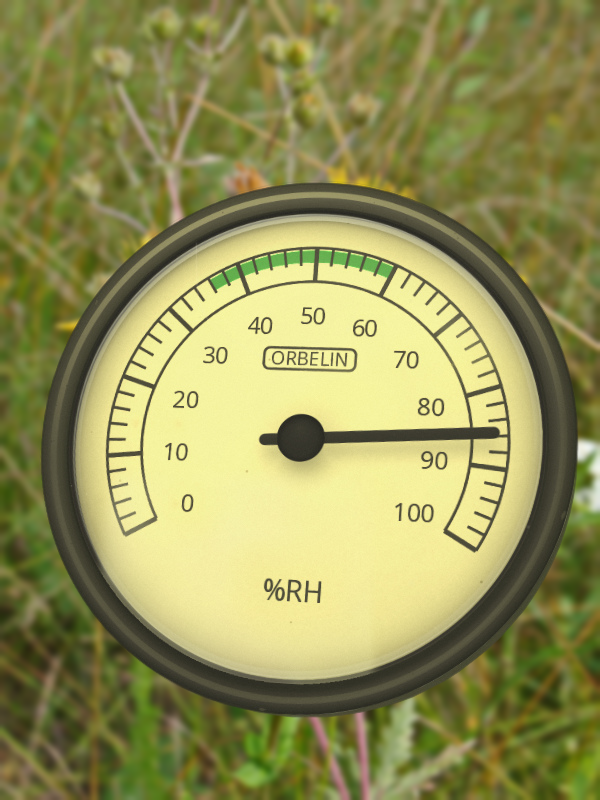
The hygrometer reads 86 %
